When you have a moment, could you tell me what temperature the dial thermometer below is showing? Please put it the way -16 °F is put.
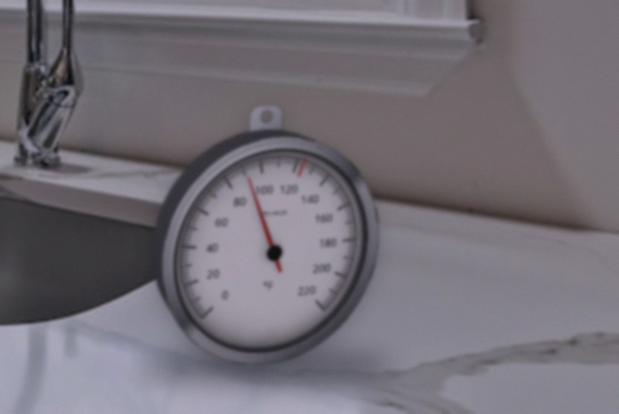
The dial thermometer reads 90 °F
